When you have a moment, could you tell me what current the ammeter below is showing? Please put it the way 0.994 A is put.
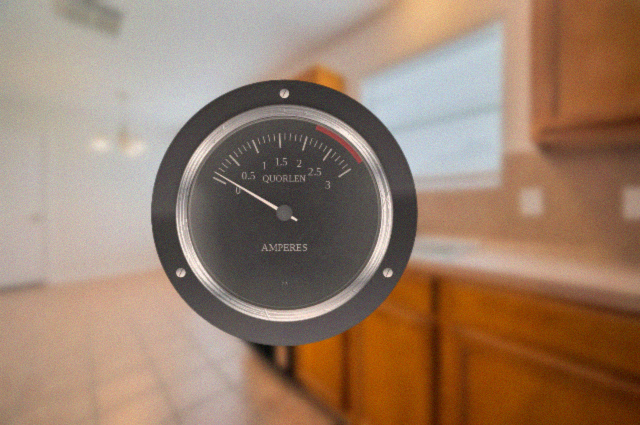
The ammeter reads 0.1 A
